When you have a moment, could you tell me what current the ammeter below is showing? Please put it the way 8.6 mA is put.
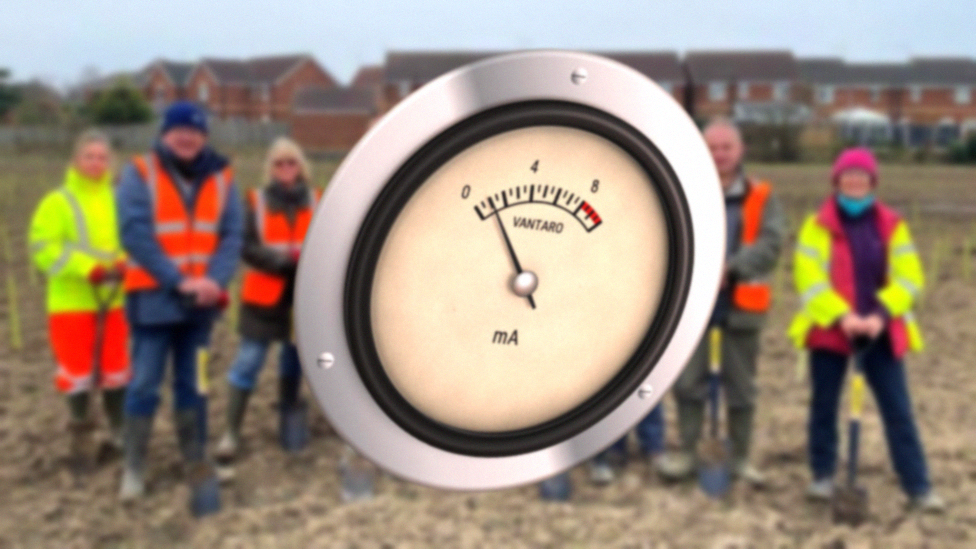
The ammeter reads 1 mA
